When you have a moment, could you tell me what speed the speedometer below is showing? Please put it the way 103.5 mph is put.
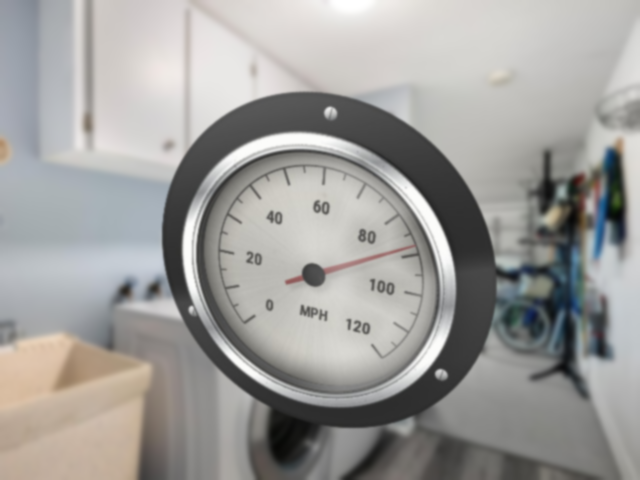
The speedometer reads 87.5 mph
